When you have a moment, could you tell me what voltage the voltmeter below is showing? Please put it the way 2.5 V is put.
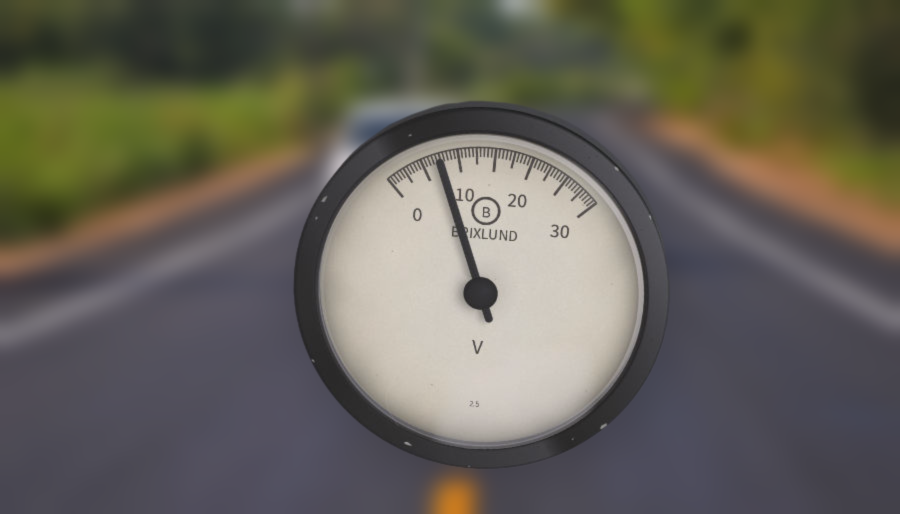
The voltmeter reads 7.5 V
